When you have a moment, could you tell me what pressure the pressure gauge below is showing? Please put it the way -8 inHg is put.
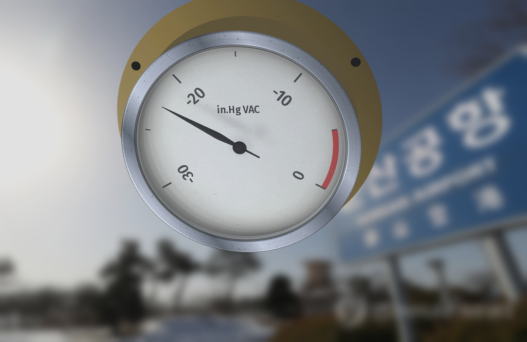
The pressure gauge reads -22.5 inHg
